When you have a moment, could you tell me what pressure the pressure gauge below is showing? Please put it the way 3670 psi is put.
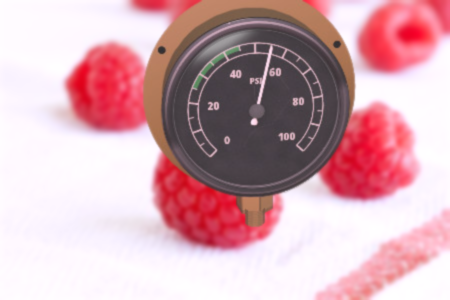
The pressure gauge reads 55 psi
